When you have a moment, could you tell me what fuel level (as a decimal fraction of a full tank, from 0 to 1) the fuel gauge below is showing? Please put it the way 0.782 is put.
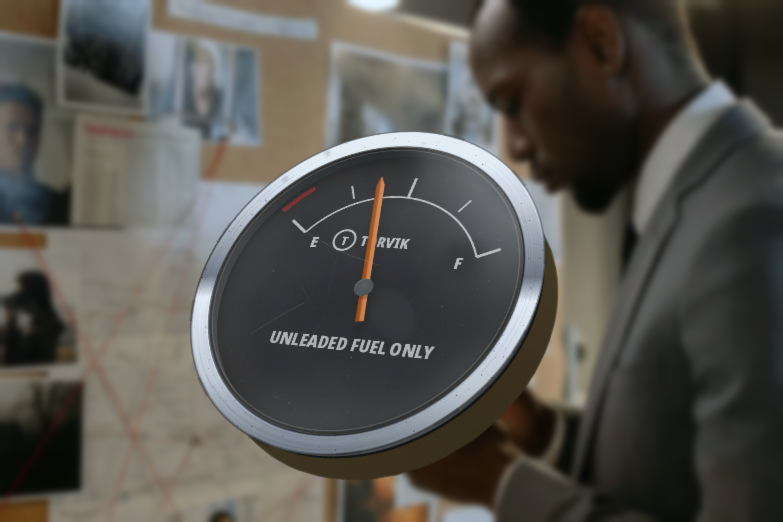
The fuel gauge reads 0.375
